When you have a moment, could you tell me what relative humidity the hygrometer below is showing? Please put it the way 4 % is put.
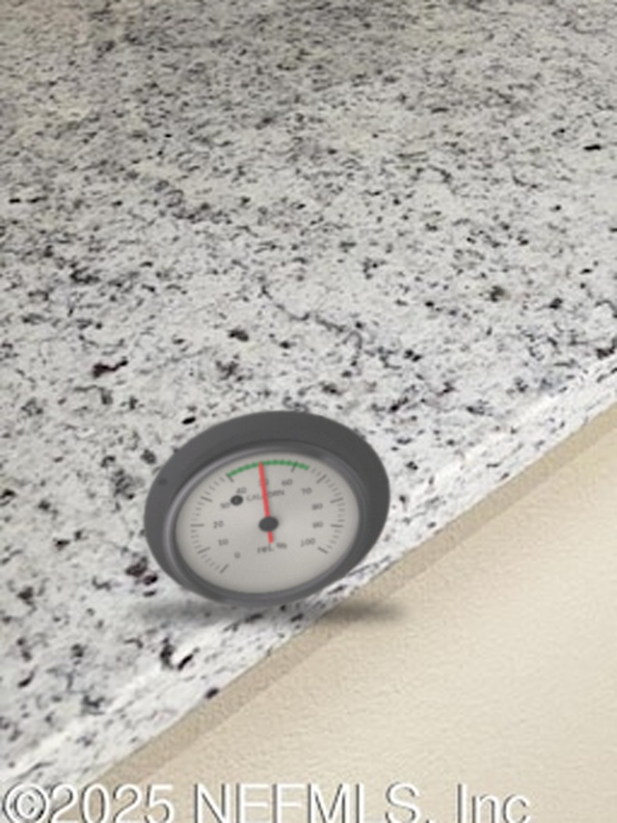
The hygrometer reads 50 %
